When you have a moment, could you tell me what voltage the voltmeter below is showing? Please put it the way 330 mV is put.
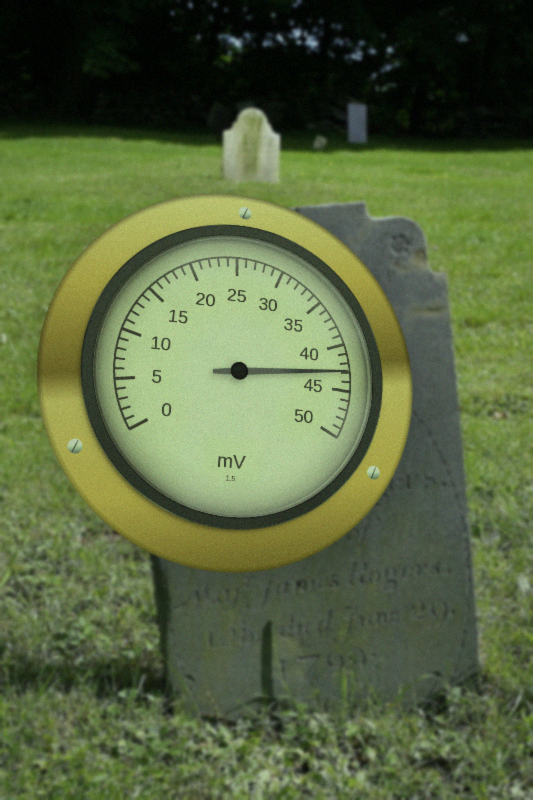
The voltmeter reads 43 mV
